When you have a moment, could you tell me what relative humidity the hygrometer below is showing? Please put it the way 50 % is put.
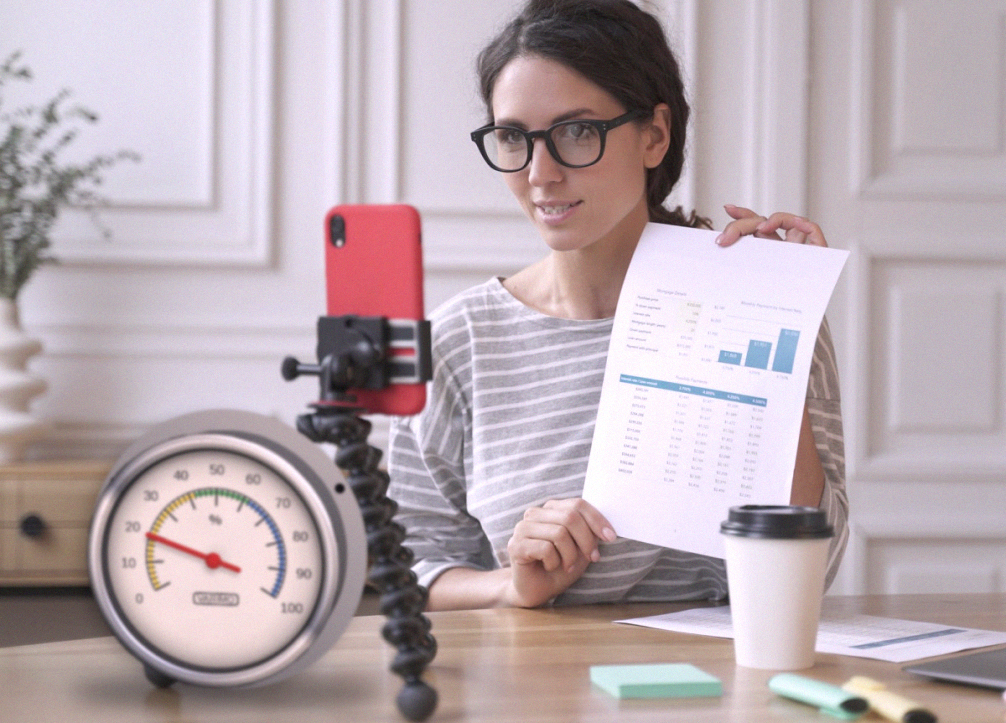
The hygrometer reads 20 %
